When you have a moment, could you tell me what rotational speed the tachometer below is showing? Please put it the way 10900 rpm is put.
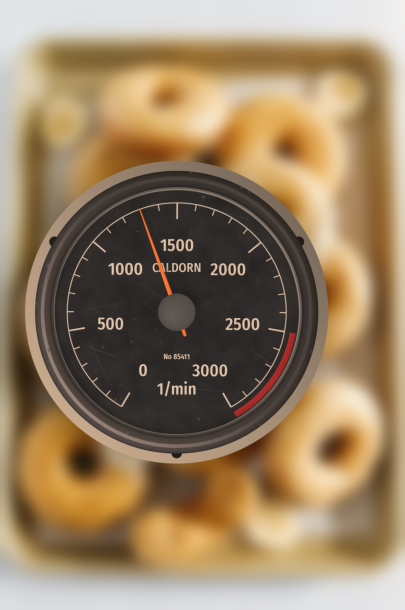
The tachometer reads 1300 rpm
